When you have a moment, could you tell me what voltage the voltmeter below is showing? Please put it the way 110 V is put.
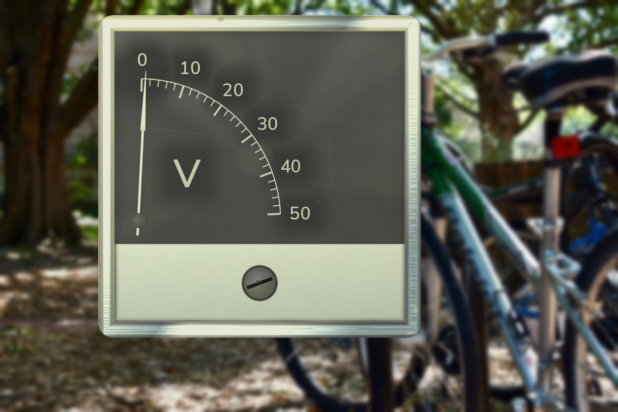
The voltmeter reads 1 V
